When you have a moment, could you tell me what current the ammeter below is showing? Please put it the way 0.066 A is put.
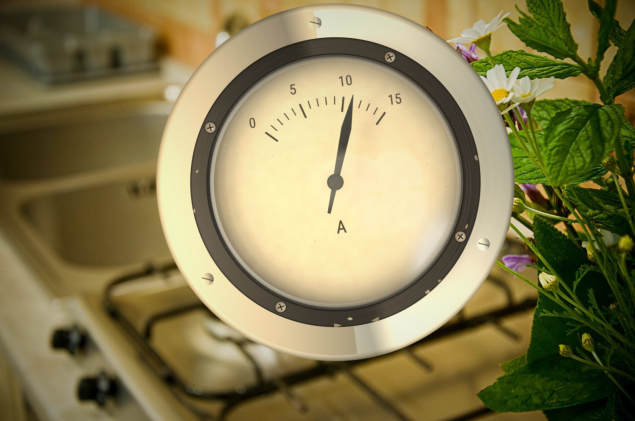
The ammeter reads 11 A
